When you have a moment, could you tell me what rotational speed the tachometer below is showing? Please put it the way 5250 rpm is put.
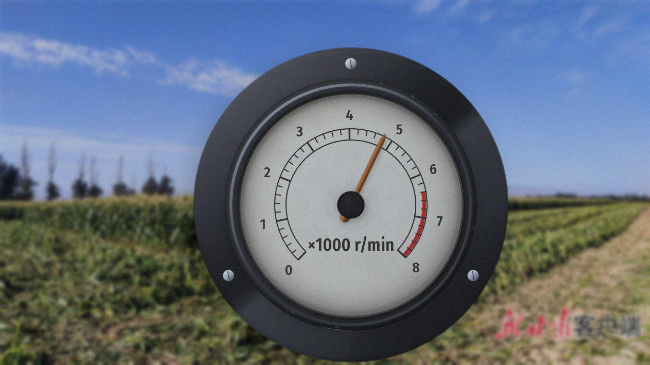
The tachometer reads 4800 rpm
